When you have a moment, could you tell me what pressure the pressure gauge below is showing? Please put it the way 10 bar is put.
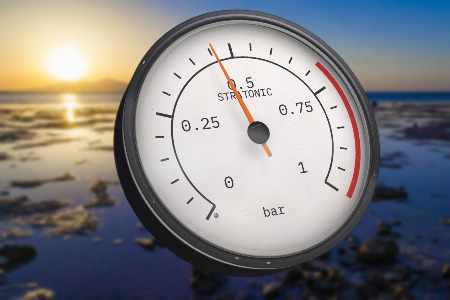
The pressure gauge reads 0.45 bar
